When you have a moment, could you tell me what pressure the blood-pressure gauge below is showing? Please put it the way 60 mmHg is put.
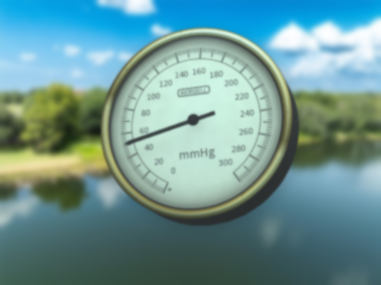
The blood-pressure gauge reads 50 mmHg
